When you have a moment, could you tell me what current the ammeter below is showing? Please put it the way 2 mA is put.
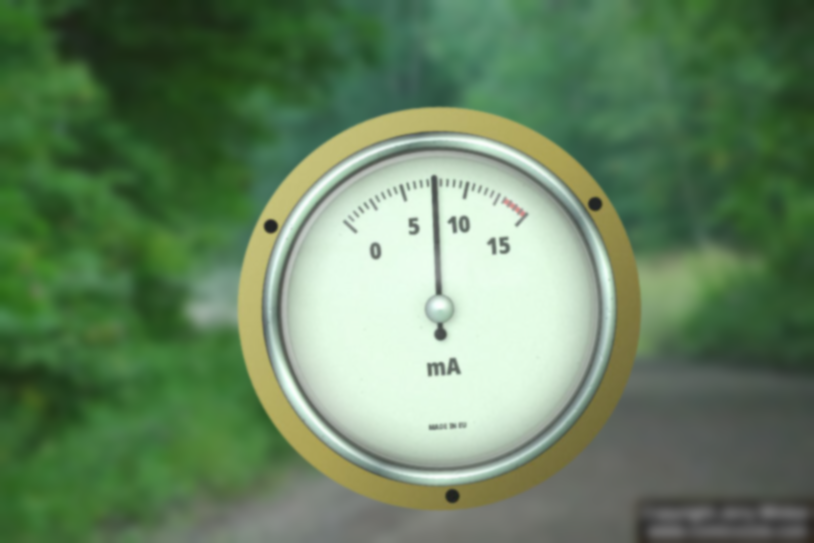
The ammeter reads 7.5 mA
